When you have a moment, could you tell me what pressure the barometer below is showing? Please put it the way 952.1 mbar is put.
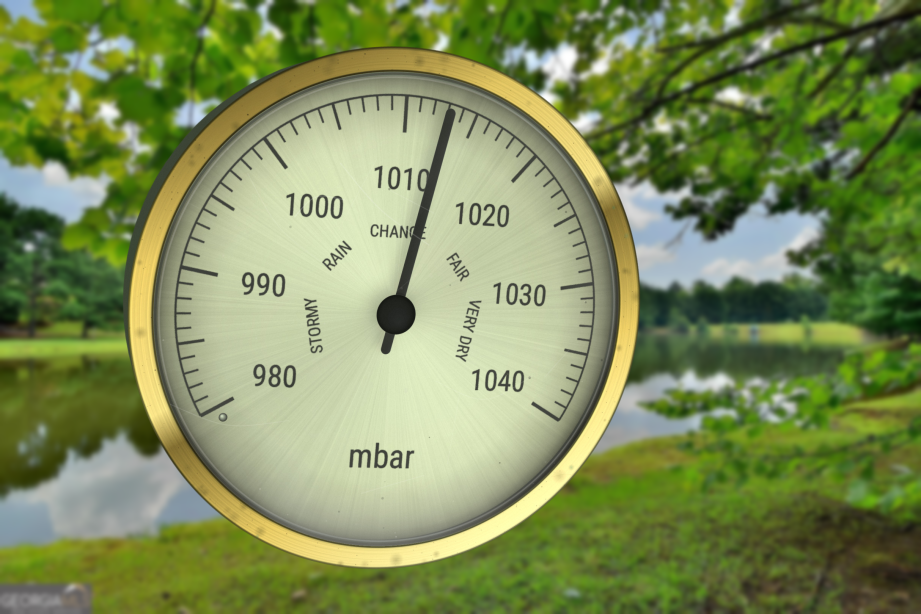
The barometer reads 1013 mbar
